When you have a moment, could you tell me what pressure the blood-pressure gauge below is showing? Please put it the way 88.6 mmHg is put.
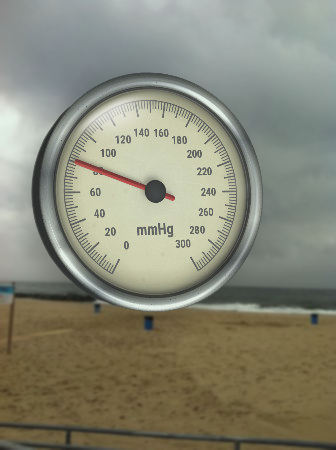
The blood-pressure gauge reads 80 mmHg
